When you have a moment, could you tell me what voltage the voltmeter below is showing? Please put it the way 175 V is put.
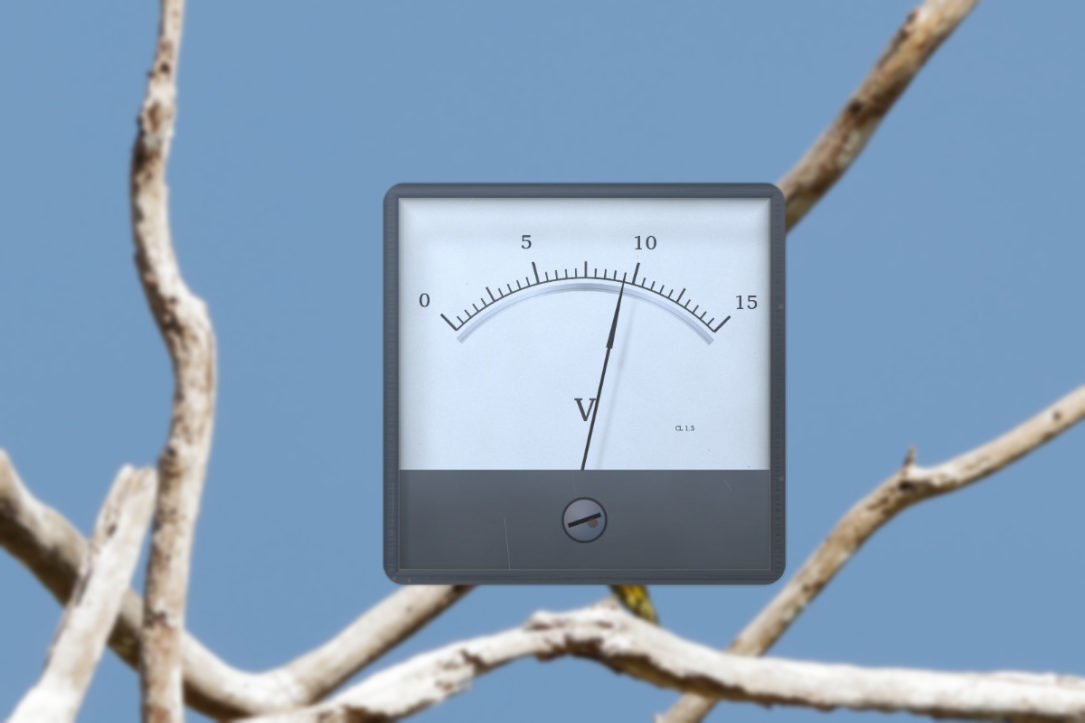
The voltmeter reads 9.5 V
